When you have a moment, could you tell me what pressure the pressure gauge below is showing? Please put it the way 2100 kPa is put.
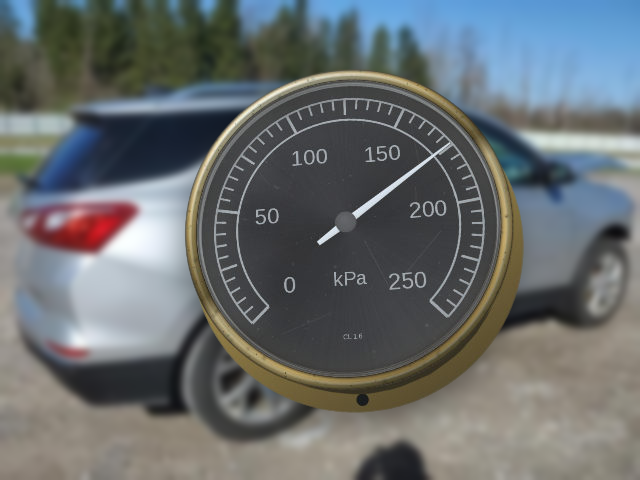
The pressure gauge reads 175 kPa
